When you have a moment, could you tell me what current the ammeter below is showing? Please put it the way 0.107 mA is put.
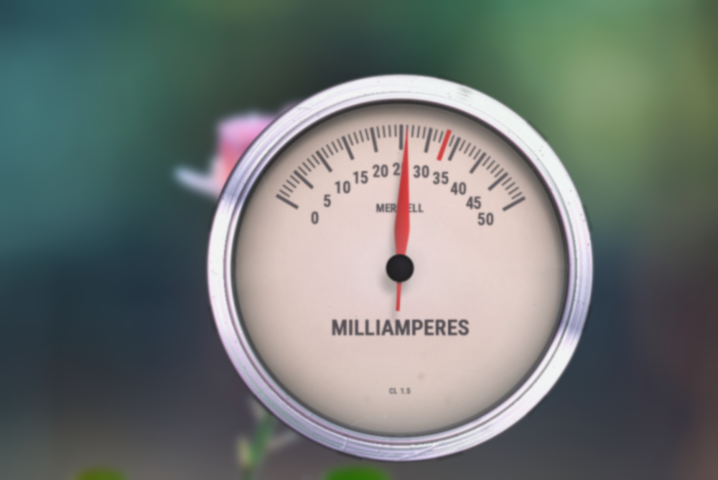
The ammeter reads 26 mA
